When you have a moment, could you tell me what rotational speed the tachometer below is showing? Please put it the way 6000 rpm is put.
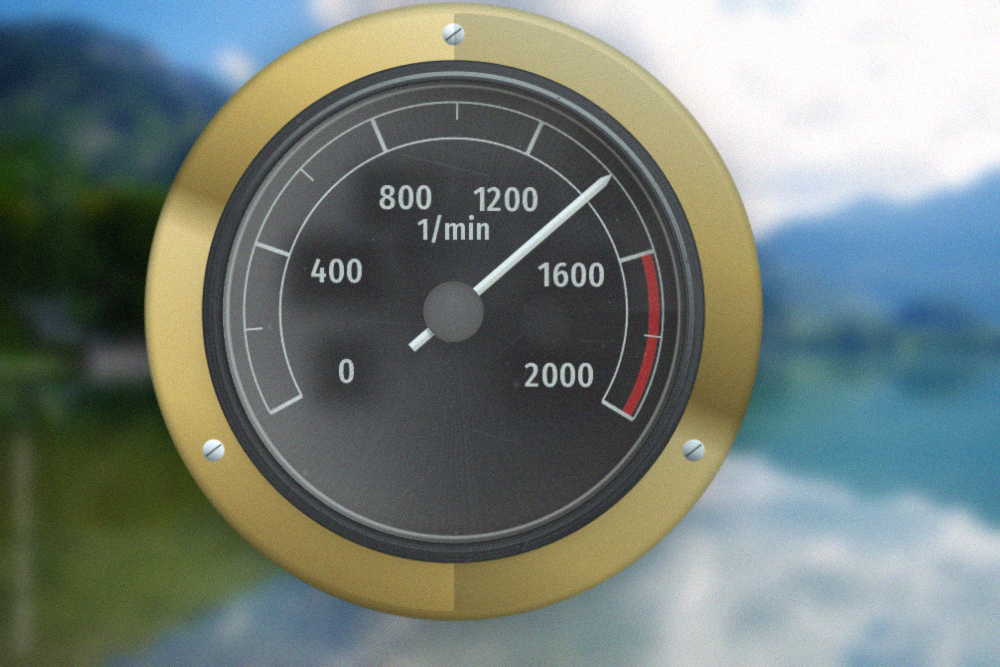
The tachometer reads 1400 rpm
